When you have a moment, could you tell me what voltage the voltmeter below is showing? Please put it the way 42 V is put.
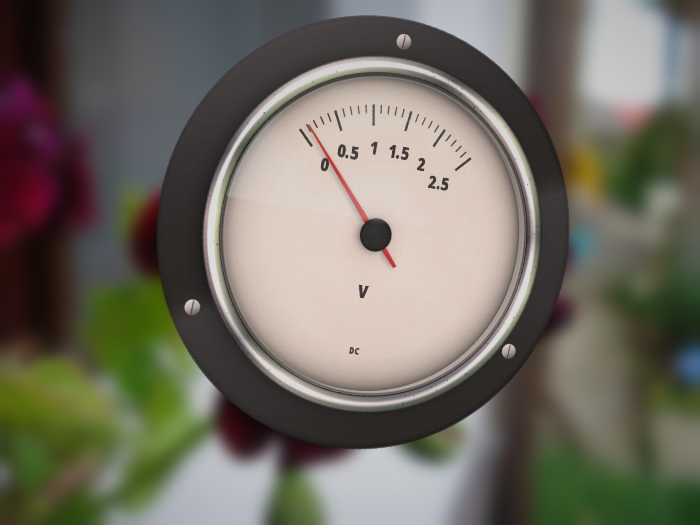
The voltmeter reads 0.1 V
